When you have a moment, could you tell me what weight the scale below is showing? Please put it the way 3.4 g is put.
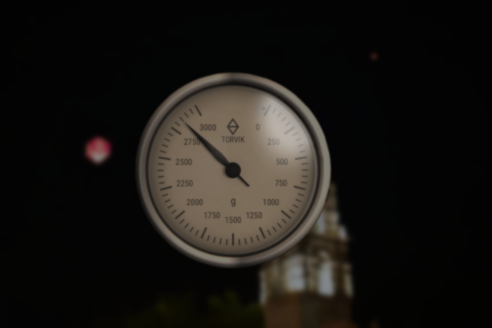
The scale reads 2850 g
